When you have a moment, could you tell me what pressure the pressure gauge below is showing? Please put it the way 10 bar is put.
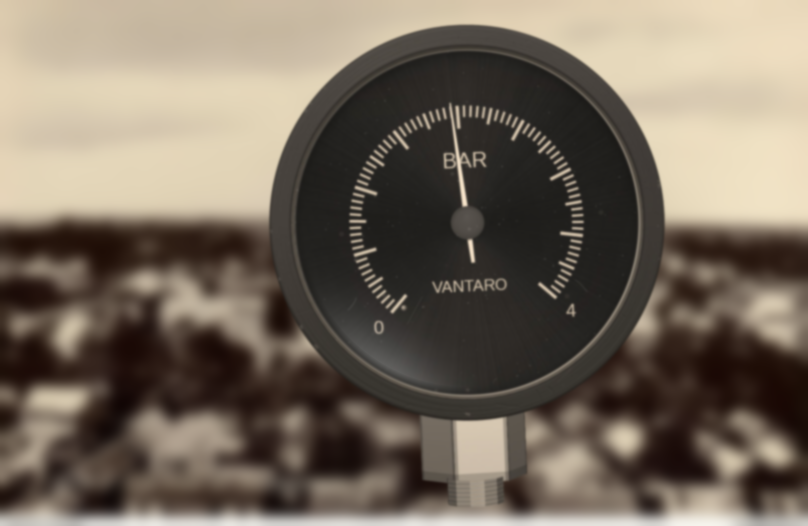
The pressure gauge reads 1.95 bar
